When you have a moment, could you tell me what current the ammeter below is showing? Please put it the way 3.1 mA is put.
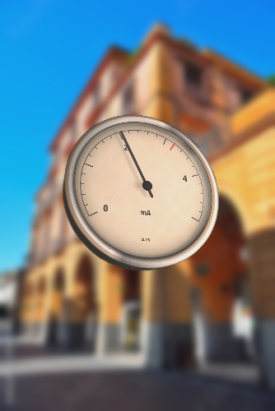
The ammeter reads 2 mA
